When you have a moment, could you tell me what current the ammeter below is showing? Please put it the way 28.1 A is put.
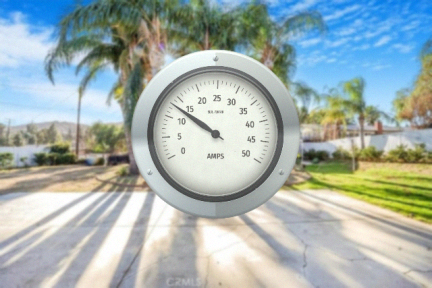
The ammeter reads 13 A
